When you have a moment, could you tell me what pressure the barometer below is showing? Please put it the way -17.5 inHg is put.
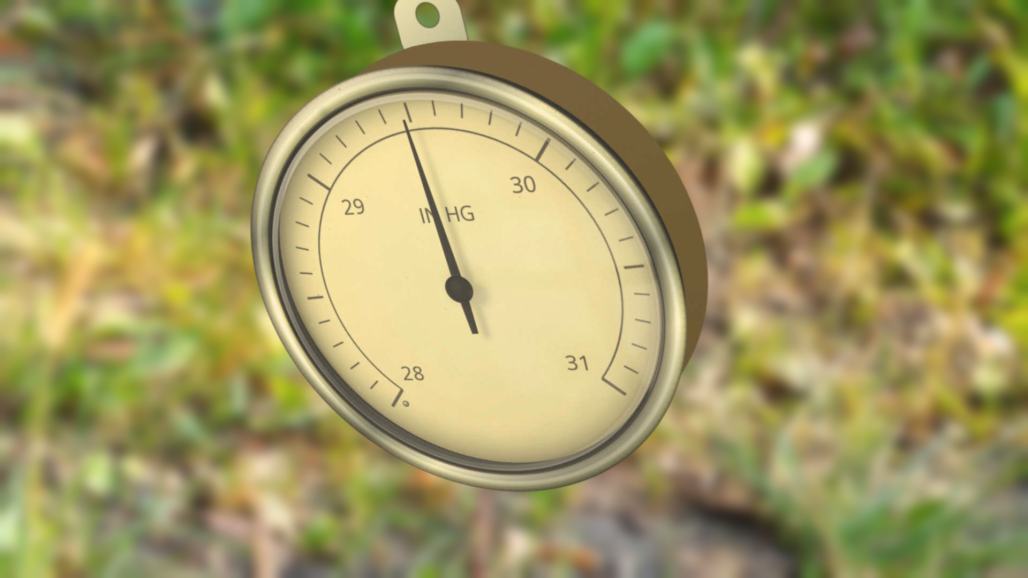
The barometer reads 29.5 inHg
